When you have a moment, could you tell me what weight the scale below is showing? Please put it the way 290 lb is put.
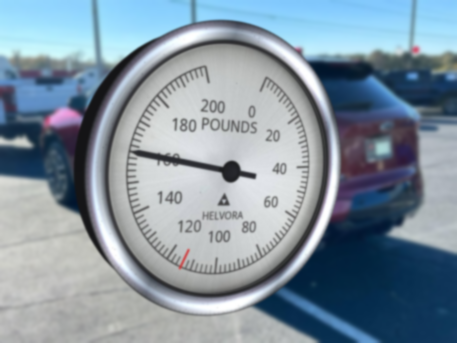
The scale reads 160 lb
